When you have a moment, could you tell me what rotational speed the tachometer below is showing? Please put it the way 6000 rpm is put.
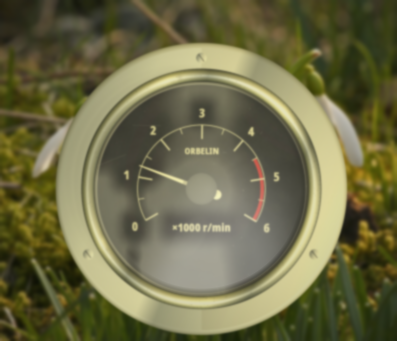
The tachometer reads 1250 rpm
